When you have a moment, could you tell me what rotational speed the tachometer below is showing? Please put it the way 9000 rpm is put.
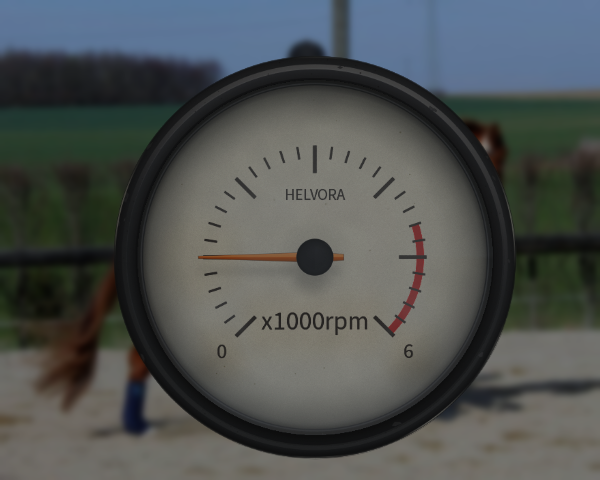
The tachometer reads 1000 rpm
